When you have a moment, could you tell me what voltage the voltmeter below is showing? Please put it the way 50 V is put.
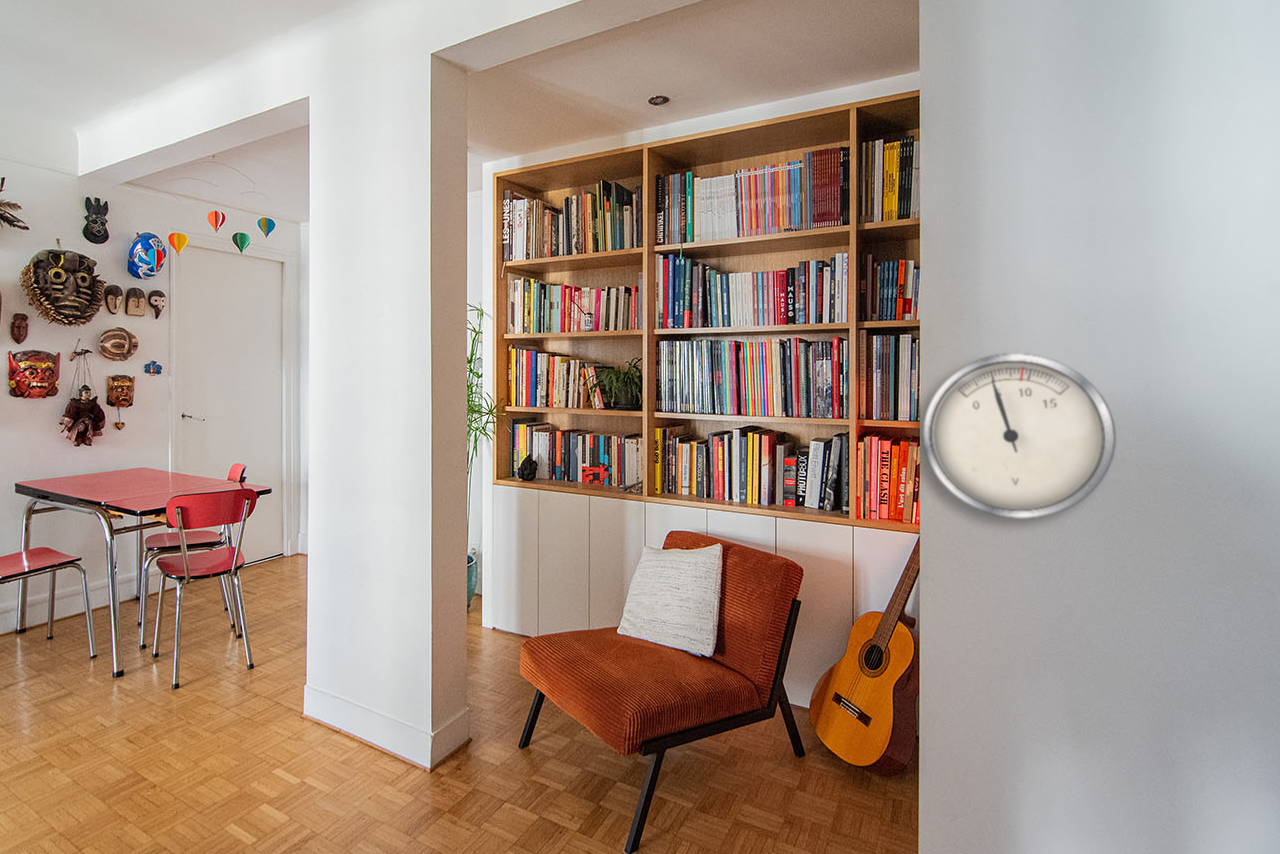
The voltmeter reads 5 V
